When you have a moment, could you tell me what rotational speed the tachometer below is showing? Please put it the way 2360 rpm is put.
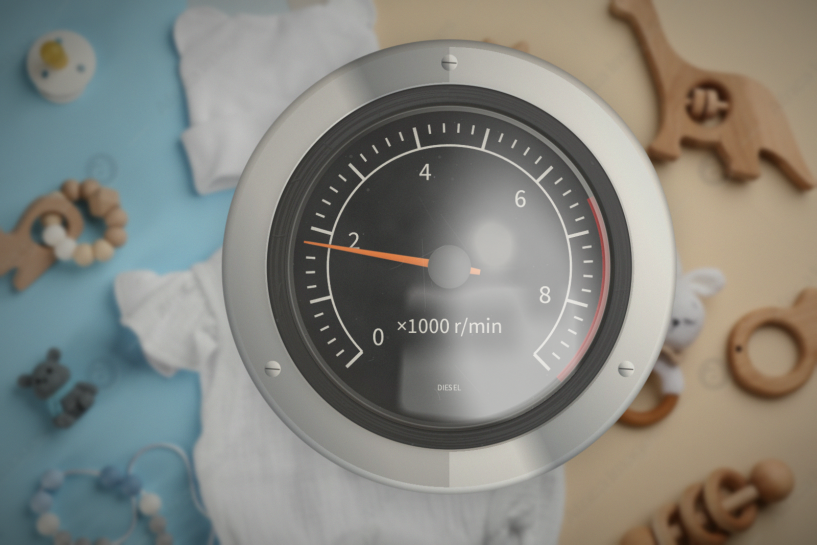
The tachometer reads 1800 rpm
